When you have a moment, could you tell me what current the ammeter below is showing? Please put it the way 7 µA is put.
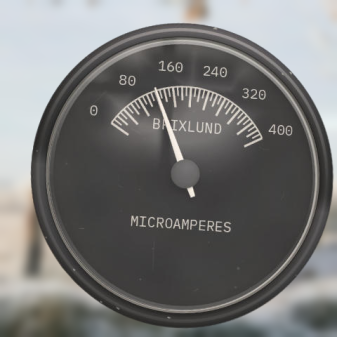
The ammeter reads 120 µA
